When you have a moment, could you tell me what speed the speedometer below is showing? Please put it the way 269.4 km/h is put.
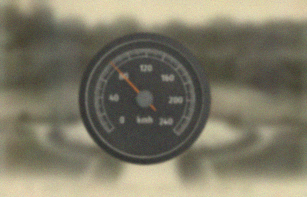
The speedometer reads 80 km/h
